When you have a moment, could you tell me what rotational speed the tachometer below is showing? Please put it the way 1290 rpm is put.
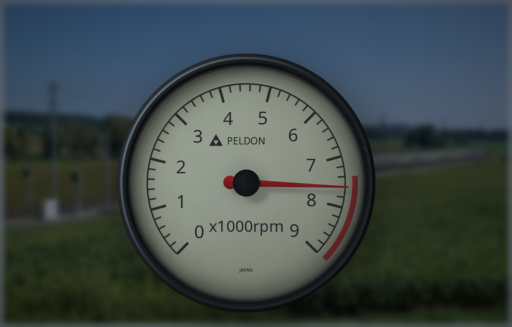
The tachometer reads 7600 rpm
